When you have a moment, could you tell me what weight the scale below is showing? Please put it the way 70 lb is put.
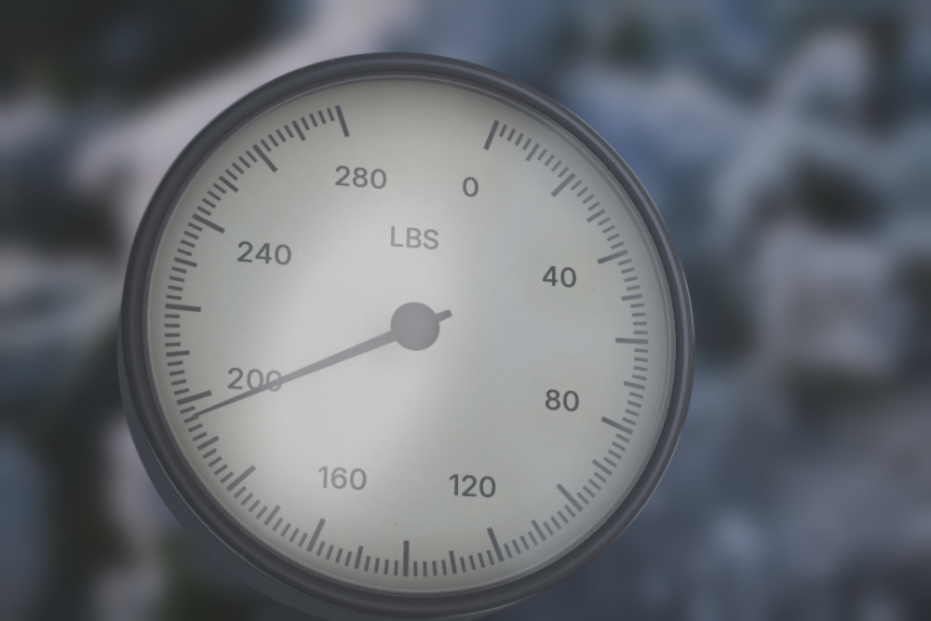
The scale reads 196 lb
